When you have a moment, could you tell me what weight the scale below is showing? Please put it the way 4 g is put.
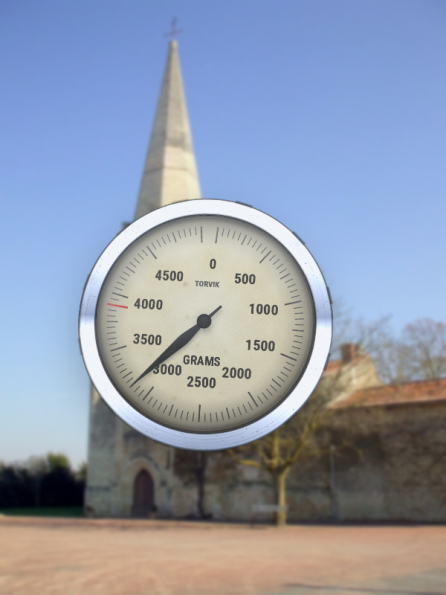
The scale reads 3150 g
